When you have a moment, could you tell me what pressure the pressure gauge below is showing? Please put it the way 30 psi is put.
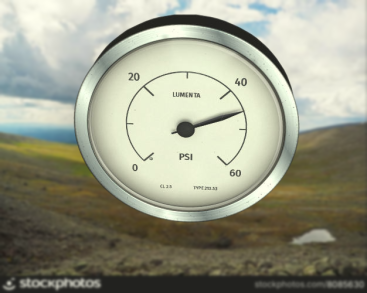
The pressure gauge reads 45 psi
